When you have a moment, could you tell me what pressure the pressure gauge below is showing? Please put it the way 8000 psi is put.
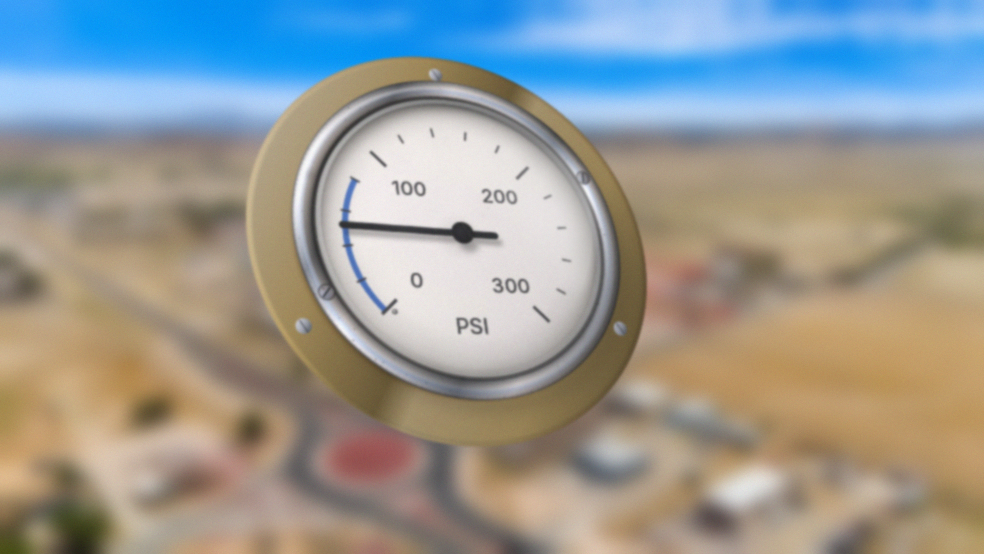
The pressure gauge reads 50 psi
